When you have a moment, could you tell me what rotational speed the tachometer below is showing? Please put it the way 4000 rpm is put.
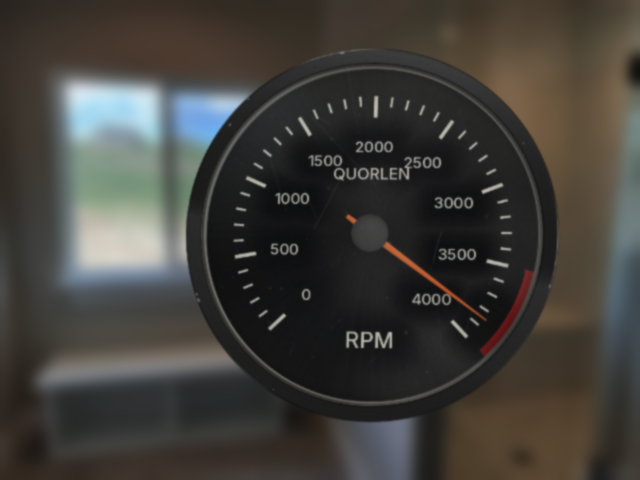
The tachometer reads 3850 rpm
